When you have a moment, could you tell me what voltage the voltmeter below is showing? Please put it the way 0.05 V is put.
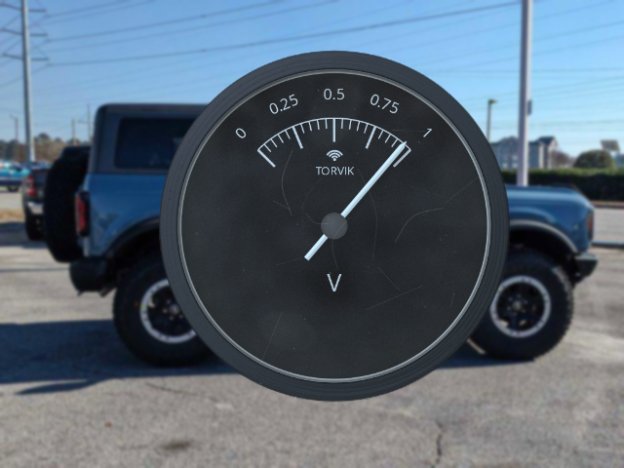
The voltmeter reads 0.95 V
